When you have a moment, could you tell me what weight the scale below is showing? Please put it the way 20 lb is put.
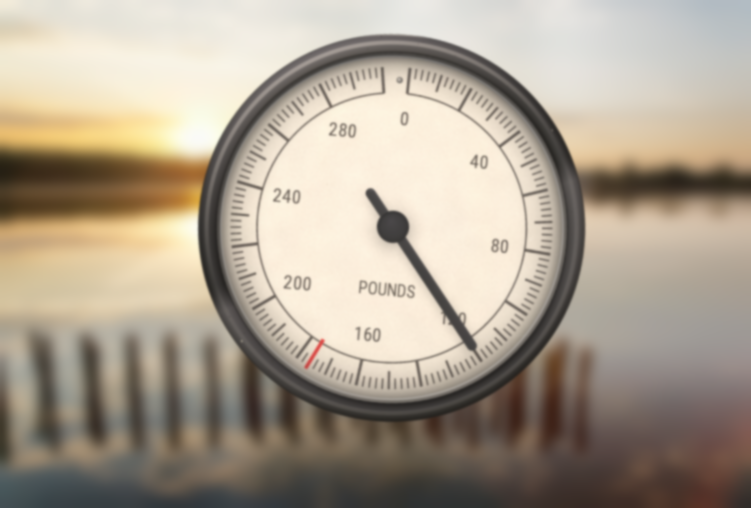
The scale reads 120 lb
